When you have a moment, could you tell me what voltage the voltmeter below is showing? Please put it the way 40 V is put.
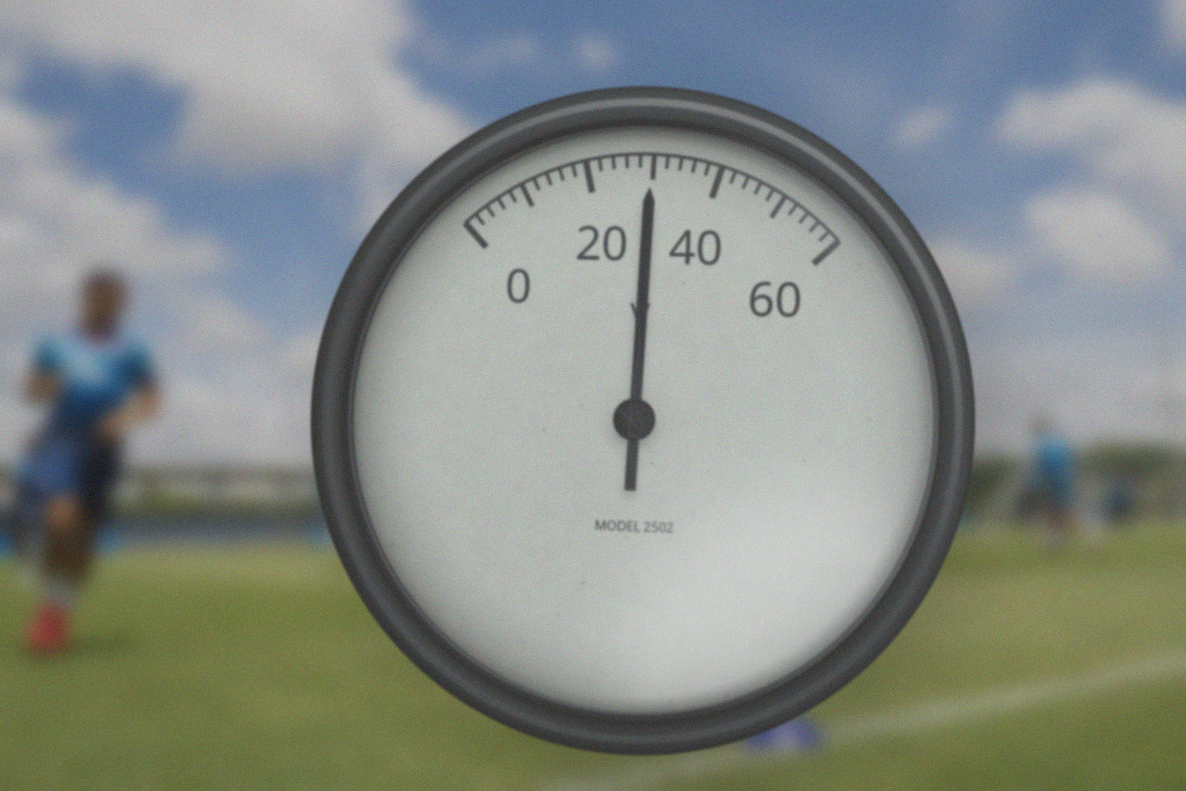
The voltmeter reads 30 V
